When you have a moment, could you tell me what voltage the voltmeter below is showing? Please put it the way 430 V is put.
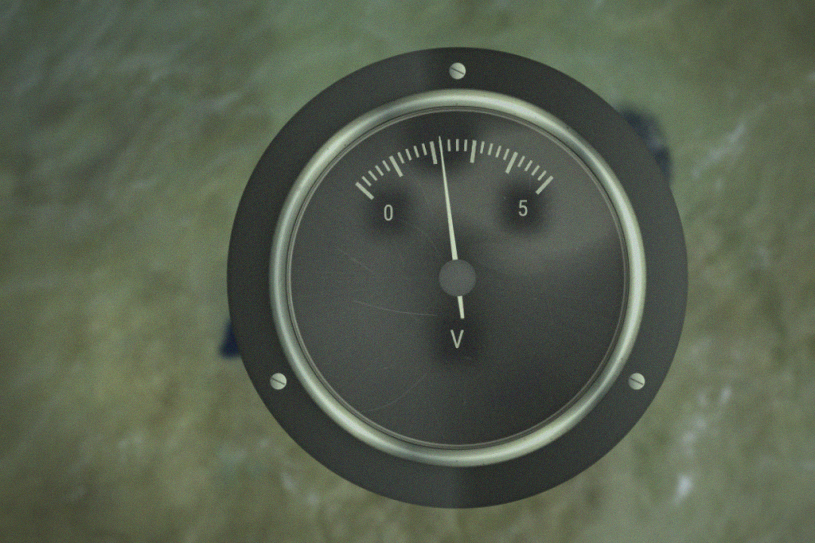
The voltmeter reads 2.2 V
